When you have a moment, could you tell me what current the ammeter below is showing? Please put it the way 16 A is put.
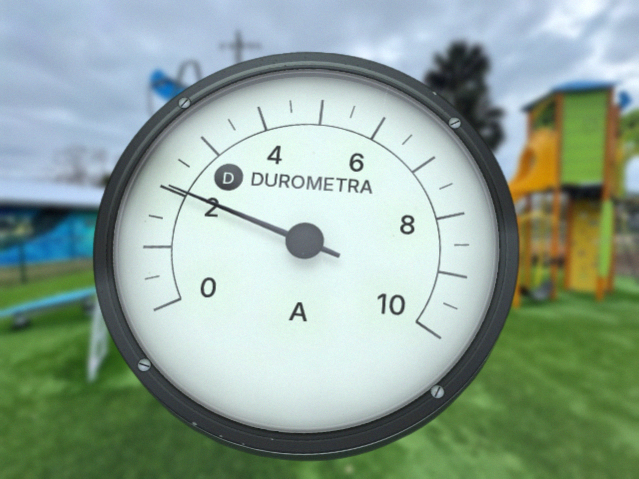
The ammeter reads 2 A
